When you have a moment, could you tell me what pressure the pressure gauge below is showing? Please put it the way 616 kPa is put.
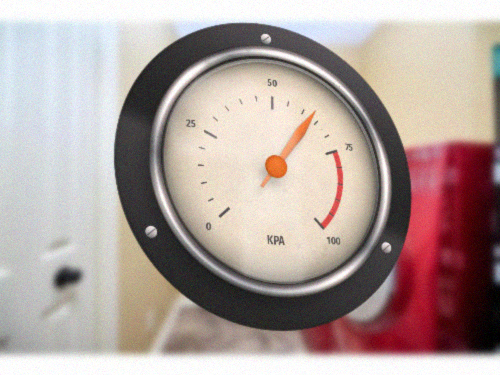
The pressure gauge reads 62.5 kPa
